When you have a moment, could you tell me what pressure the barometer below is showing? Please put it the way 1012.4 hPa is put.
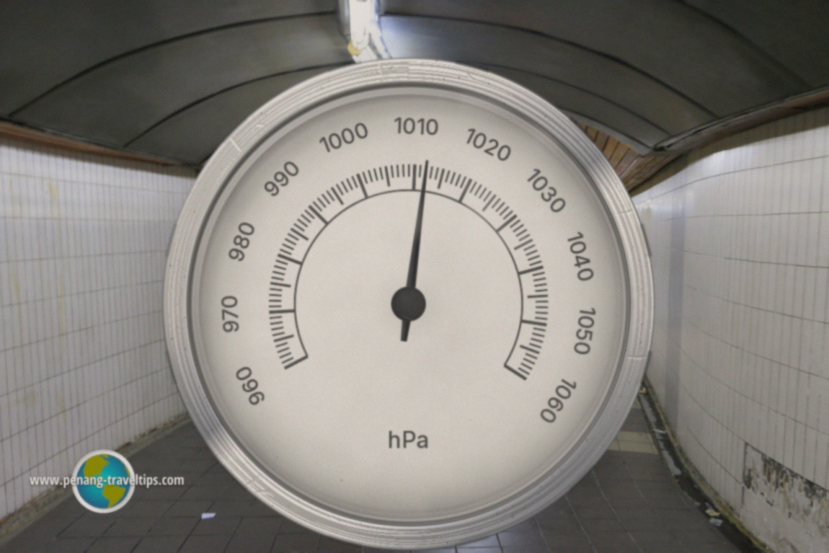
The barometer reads 1012 hPa
